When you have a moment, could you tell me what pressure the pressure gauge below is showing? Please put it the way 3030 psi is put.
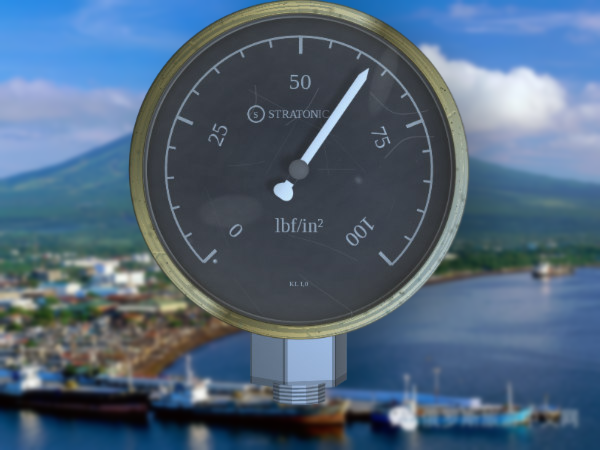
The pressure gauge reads 62.5 psi
